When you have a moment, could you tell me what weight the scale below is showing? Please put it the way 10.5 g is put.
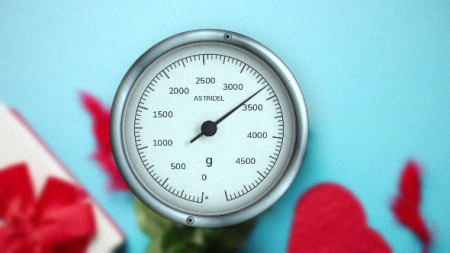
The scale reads 3350 g
